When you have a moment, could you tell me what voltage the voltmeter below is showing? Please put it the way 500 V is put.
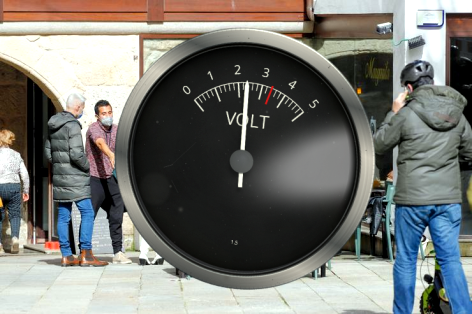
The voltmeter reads 2.4 V
